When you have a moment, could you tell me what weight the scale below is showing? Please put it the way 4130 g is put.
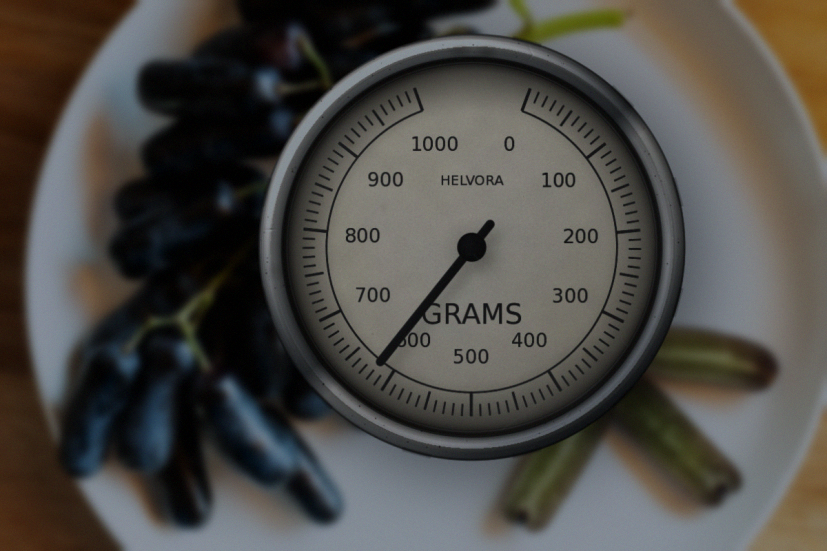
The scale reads 620 g
